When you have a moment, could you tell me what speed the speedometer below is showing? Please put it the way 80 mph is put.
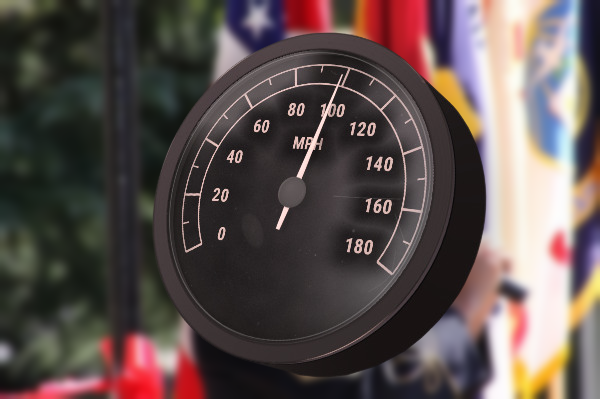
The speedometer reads 100 mph
